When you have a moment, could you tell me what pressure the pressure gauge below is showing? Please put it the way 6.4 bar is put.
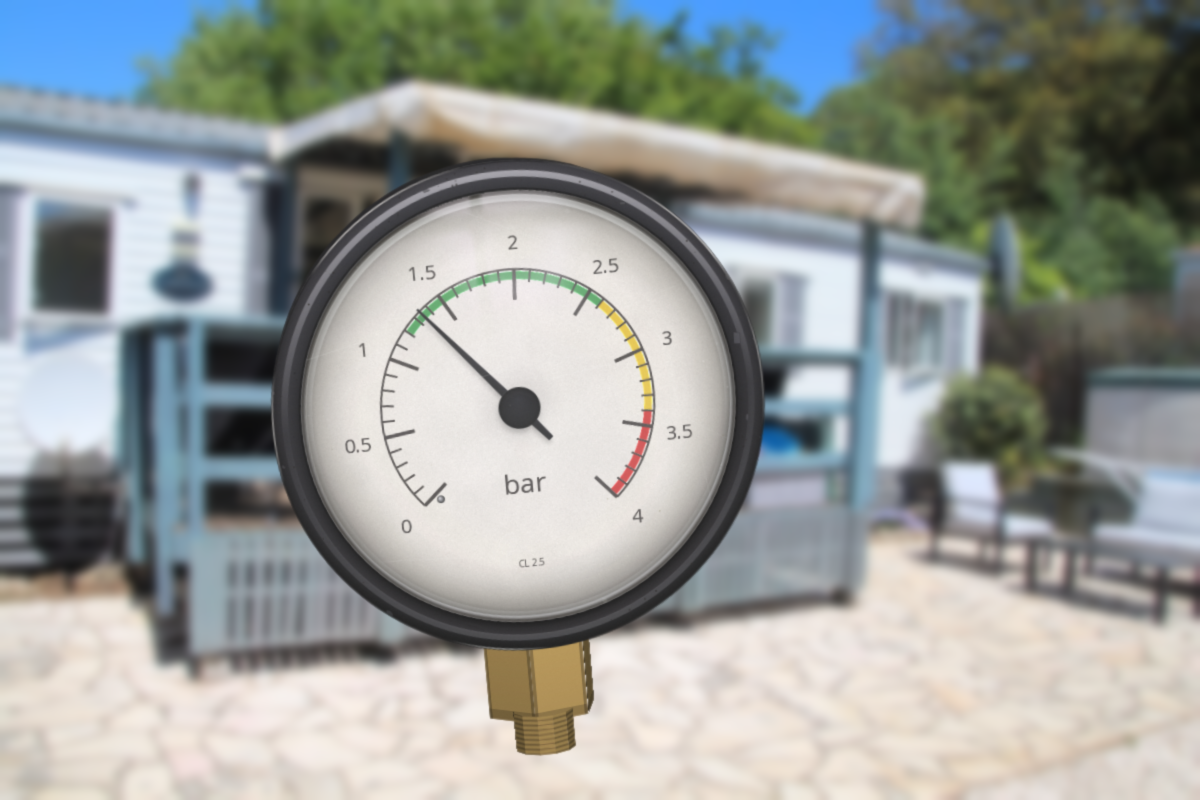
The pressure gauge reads 1.35 bar
